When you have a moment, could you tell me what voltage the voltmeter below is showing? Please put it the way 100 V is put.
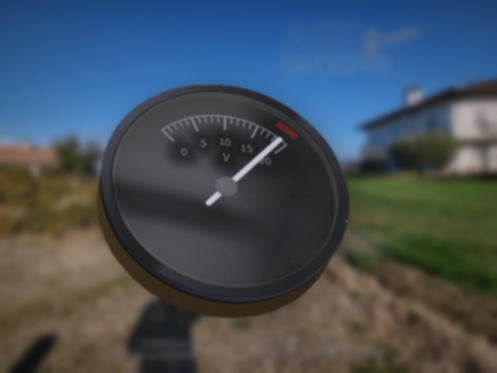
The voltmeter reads 19 V
